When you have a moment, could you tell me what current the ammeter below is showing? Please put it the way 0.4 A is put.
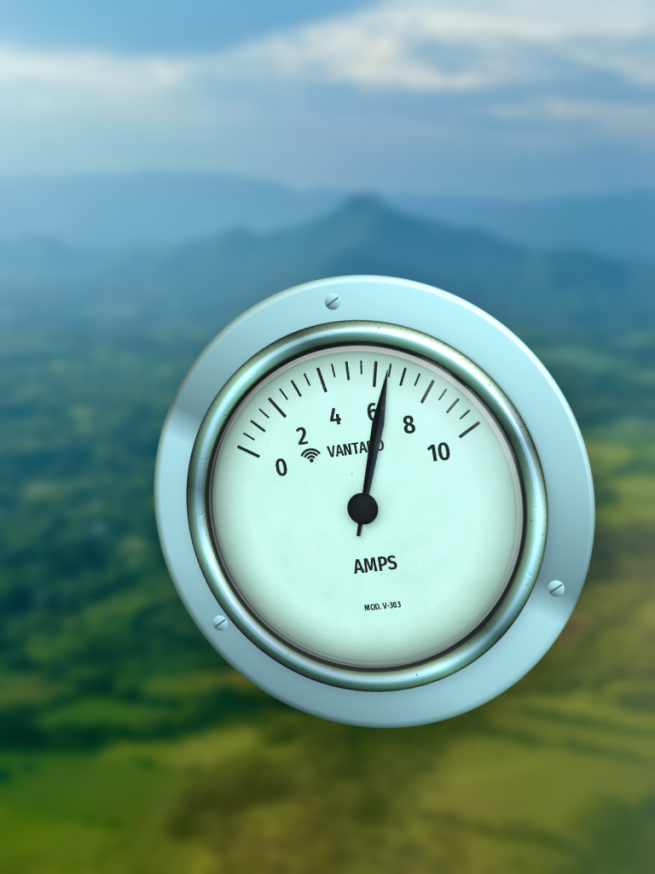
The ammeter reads 6.5 A
